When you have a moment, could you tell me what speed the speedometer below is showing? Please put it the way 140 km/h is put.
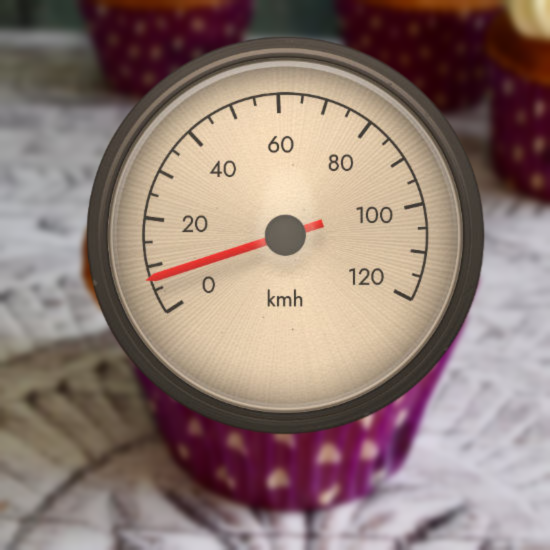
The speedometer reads 7.5 km/h
